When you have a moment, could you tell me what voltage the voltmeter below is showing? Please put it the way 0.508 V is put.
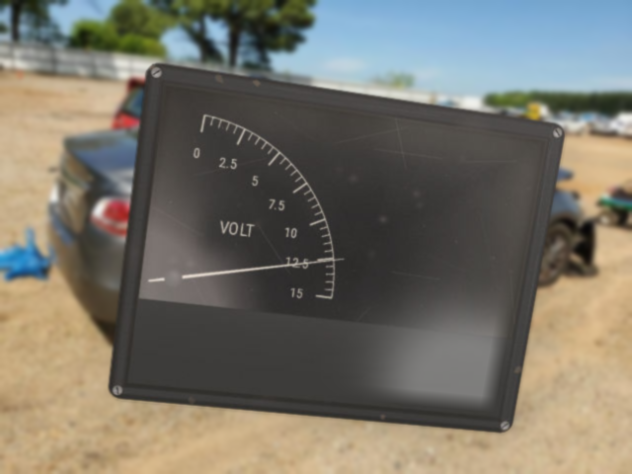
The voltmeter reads 12.5 V
